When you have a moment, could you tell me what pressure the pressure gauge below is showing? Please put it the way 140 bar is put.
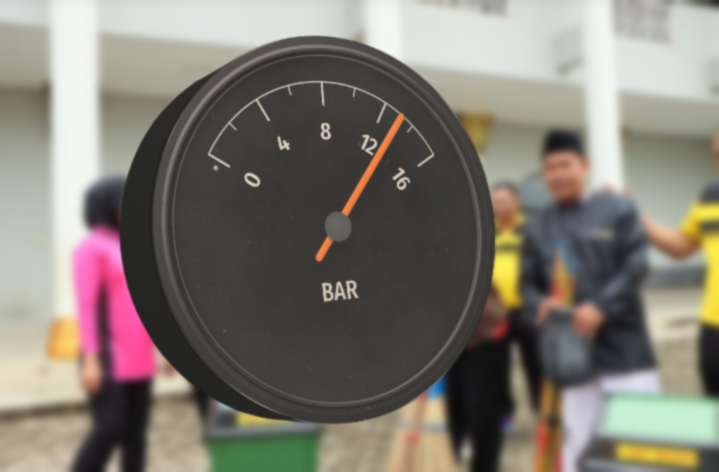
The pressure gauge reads 13 bar
